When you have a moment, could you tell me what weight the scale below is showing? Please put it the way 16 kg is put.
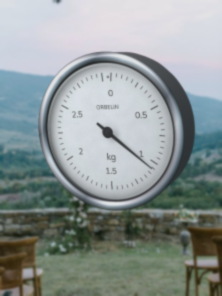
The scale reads 1.05 kg
